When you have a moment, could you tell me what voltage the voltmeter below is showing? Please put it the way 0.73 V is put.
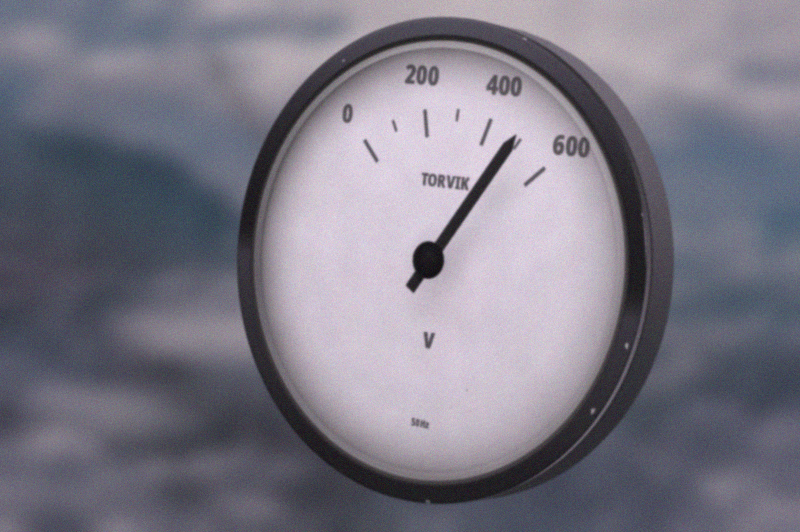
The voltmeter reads 500 V
